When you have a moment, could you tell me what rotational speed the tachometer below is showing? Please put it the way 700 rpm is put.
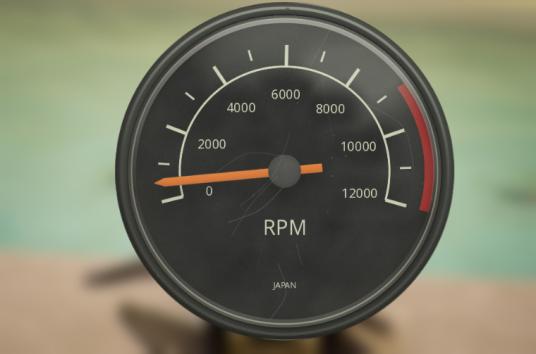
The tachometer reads 500 rpm
